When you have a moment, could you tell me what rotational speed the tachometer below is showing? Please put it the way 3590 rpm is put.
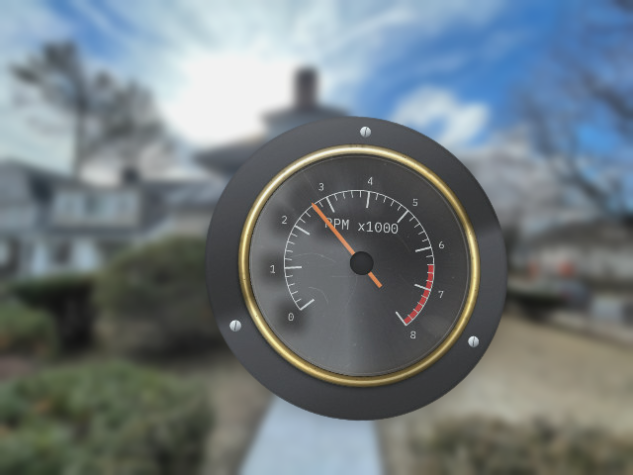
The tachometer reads 2600 rpm
